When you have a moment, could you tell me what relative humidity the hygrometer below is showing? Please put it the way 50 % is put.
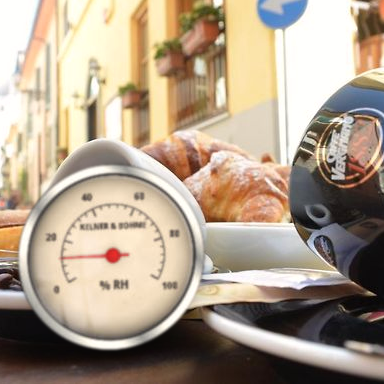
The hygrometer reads 12 %
